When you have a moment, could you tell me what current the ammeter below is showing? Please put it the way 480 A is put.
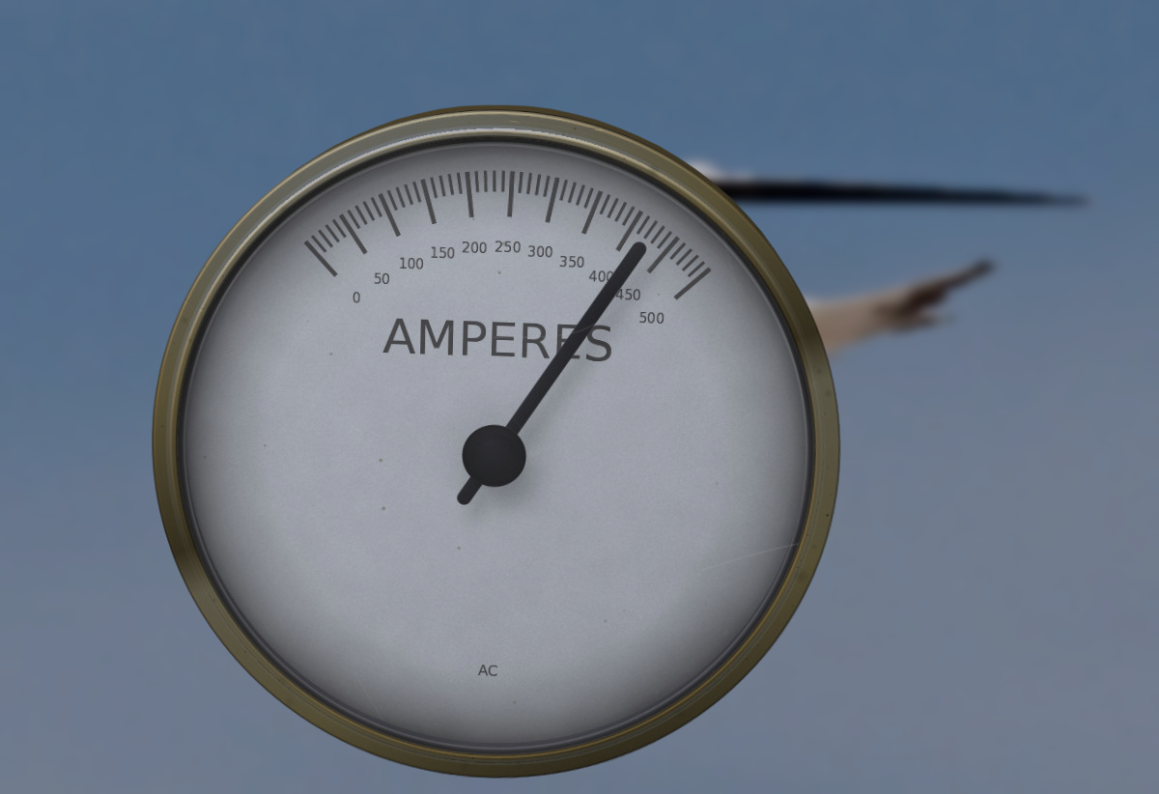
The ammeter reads 420 A
